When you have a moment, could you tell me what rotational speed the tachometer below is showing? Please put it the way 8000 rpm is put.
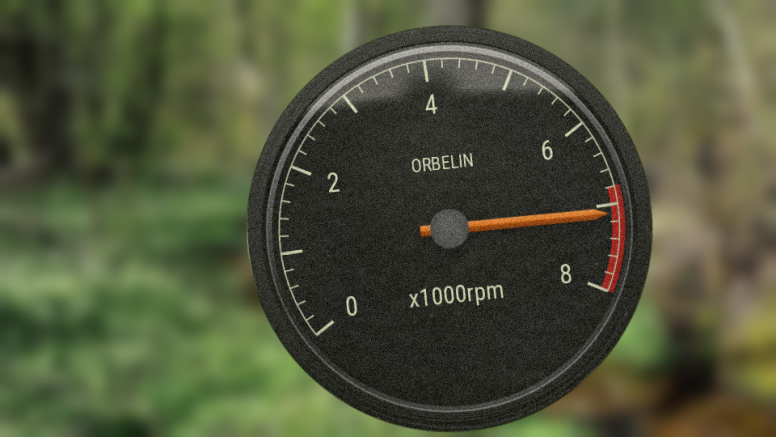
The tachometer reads 7100 rpm
